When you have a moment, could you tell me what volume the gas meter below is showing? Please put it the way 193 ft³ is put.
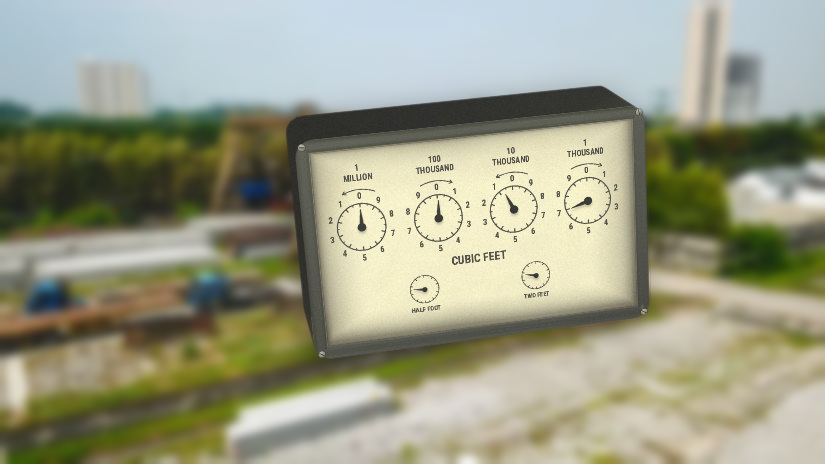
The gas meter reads 700 ft³
